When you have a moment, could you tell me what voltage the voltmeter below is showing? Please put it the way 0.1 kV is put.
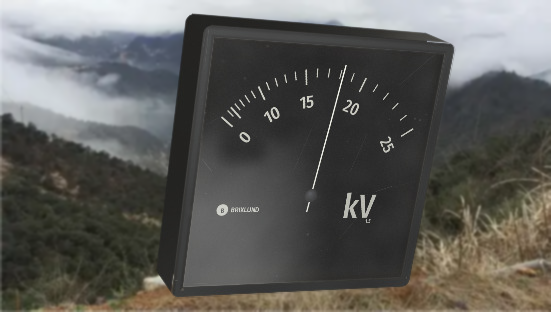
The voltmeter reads 18 kV
